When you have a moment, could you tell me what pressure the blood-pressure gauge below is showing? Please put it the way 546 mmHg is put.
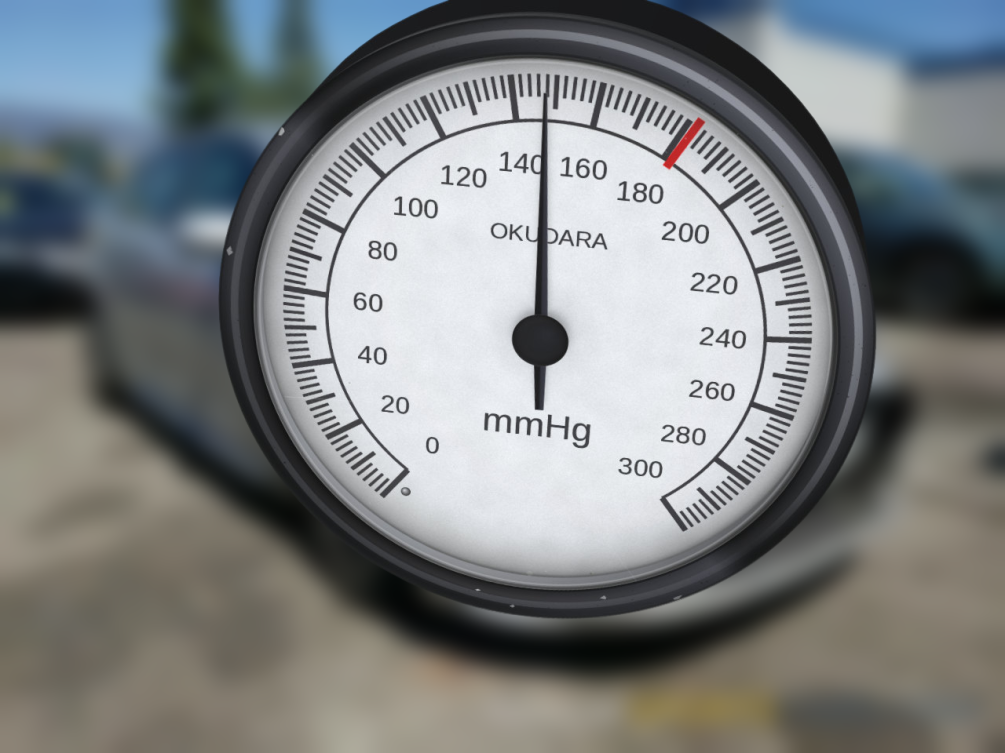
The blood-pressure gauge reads 148 mmHg
